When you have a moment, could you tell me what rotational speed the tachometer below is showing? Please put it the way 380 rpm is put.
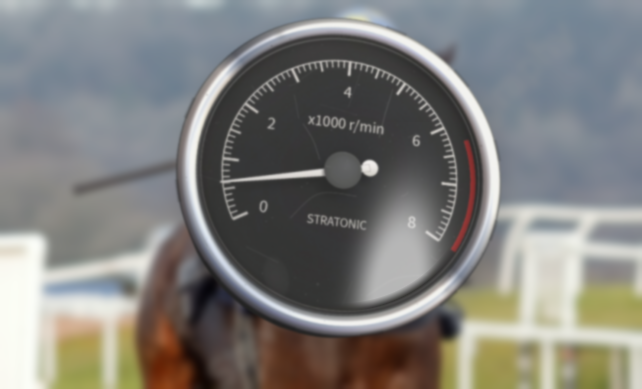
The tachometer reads 600 rpm
